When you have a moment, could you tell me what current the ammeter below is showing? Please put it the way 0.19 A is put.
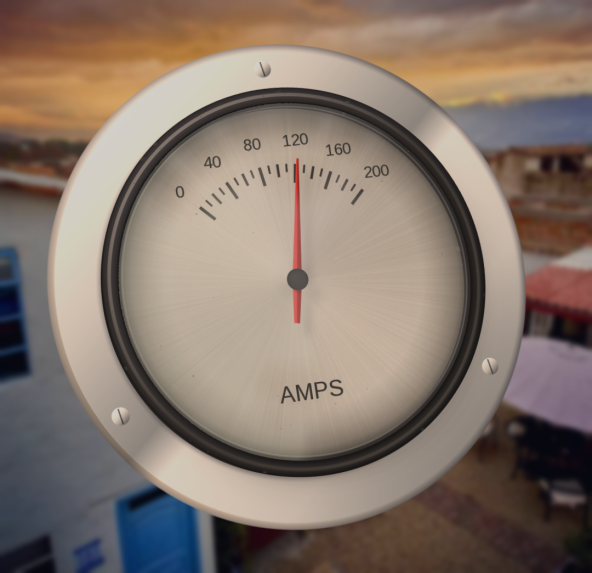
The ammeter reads 120 A
